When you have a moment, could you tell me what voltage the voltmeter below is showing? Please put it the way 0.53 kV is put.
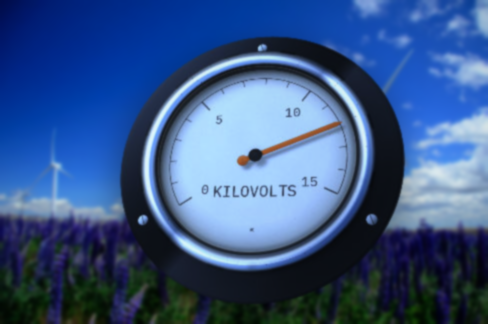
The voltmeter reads 12 kV
